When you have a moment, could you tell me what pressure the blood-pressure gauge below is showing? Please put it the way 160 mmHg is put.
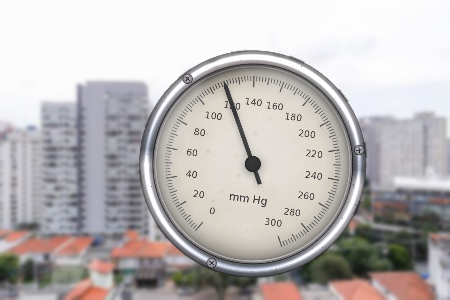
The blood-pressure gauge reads 120 mmHg
